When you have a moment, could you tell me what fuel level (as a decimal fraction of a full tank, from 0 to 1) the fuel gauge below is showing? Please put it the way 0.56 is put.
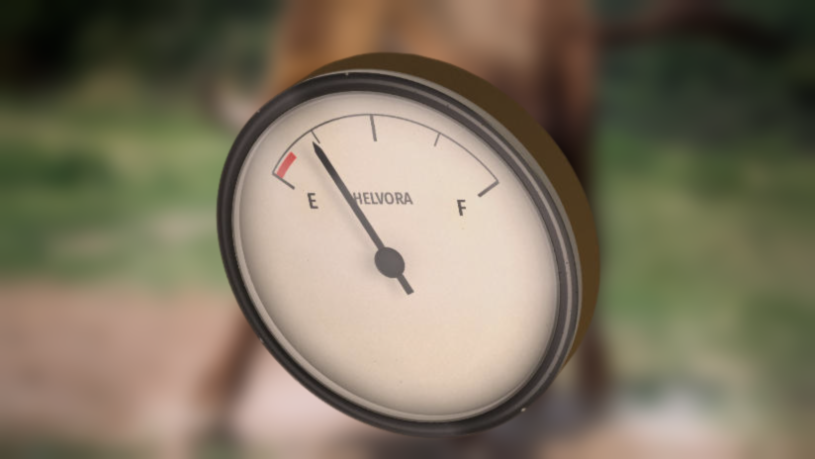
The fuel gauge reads 0.25
